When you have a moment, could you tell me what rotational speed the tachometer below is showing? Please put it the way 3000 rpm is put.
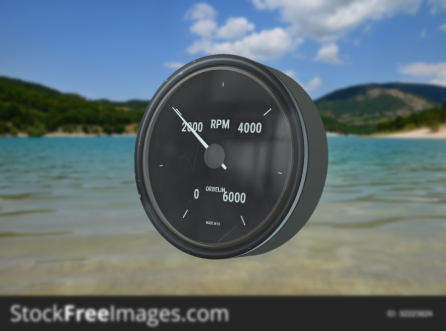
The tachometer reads 2000 rpm
